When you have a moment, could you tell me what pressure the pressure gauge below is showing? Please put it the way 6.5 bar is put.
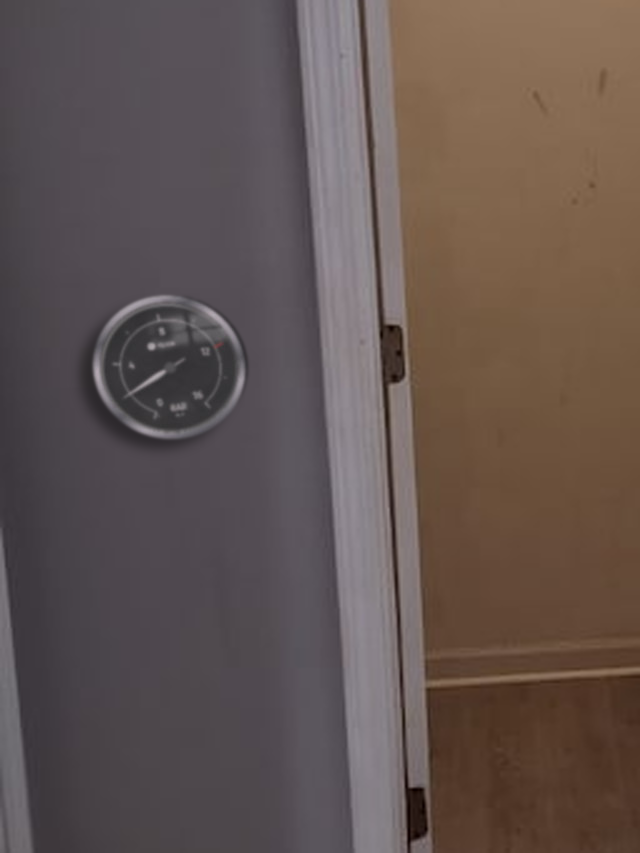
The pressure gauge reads 2 bar
